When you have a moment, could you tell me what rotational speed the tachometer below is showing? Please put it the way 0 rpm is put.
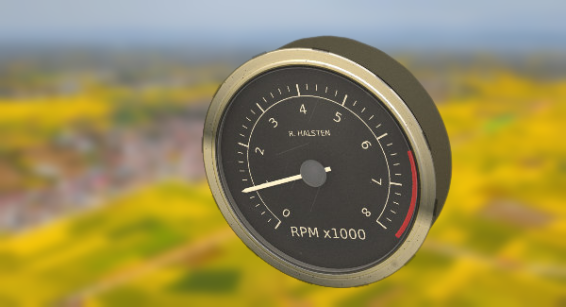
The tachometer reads 1000 rpm
